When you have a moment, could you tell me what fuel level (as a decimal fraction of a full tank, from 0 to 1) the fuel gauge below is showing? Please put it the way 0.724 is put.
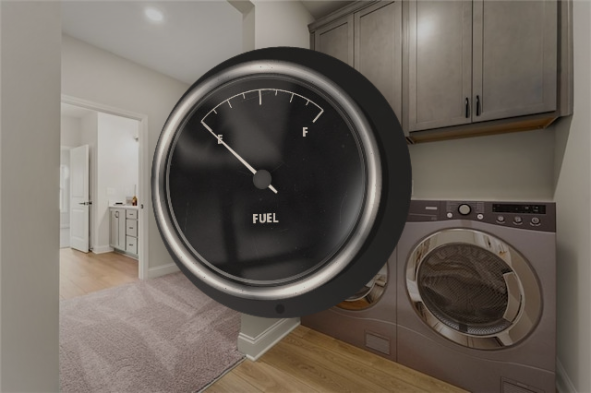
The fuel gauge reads 0
